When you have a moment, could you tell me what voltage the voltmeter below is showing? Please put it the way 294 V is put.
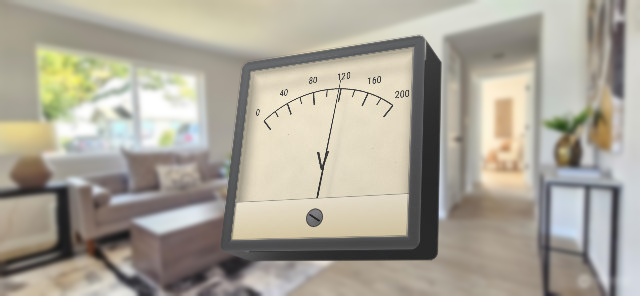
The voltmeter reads 120 V
